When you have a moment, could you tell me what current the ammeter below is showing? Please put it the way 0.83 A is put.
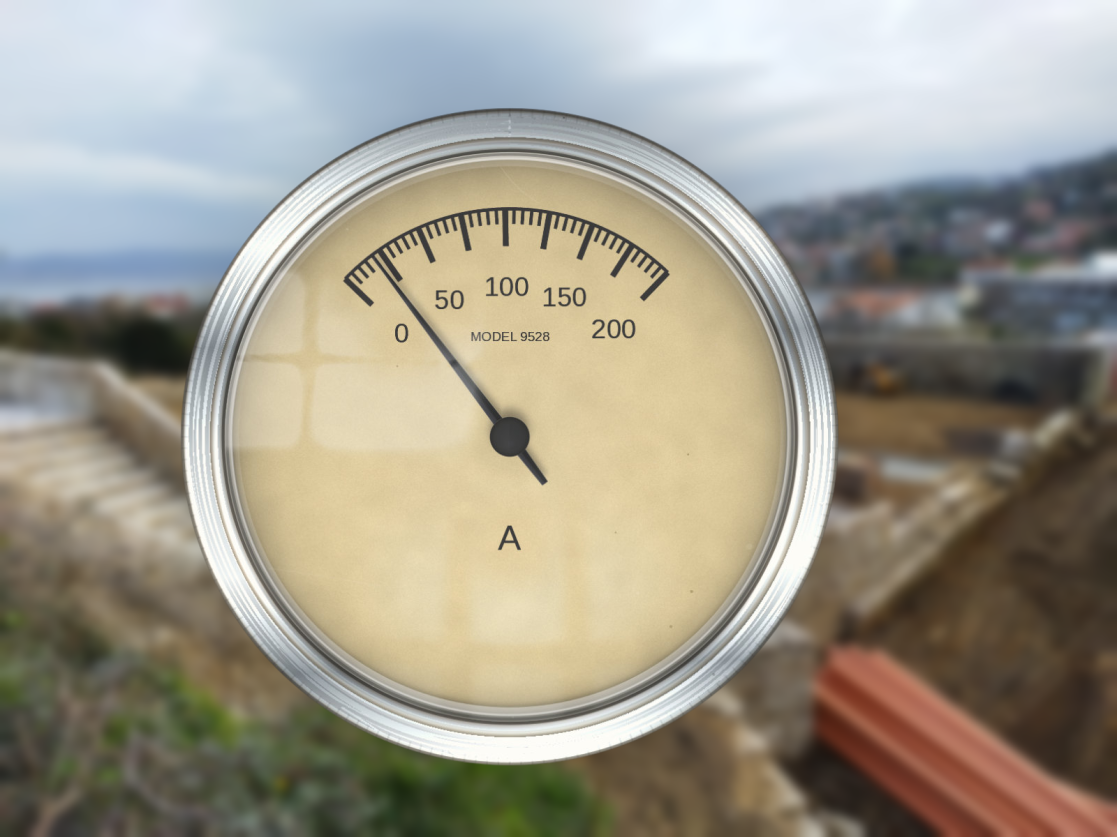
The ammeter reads 20 A
